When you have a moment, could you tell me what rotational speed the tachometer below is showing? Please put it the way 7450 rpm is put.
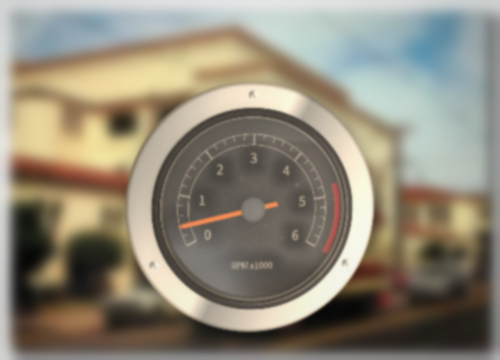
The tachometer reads 400 rpm
